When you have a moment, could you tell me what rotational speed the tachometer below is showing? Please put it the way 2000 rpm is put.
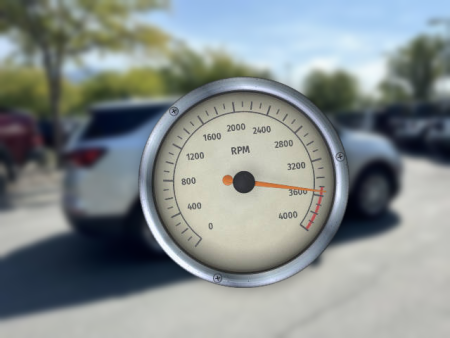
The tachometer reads 3550 rpm
